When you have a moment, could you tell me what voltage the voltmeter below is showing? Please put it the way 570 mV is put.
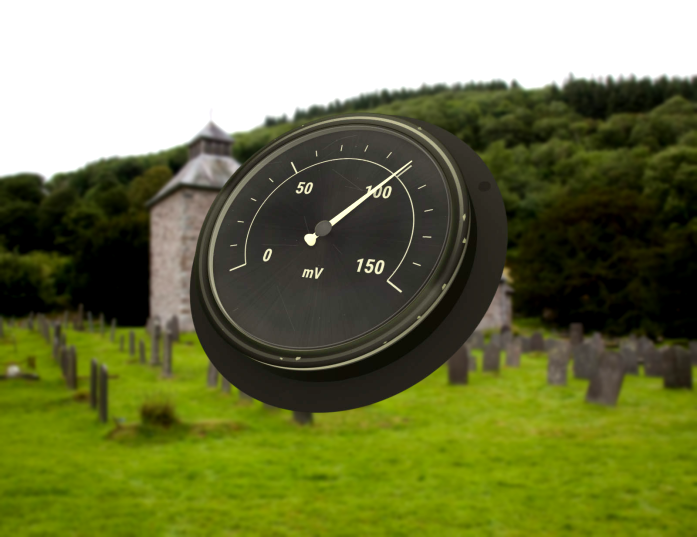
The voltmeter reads 100 mV
